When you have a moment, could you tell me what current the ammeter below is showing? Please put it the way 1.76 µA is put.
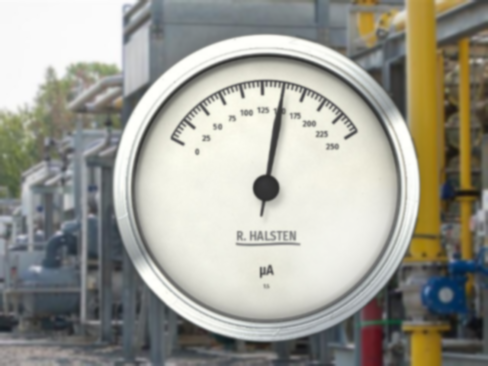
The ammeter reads 150 µA
